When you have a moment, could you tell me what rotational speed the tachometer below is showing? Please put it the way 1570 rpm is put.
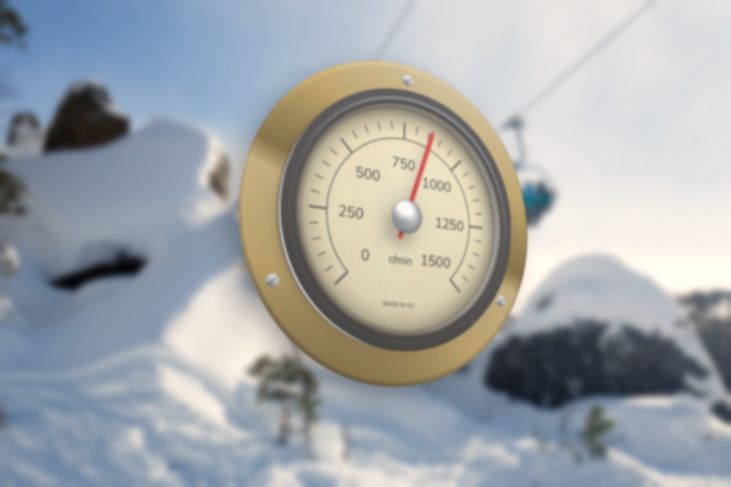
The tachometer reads 850 rpm
